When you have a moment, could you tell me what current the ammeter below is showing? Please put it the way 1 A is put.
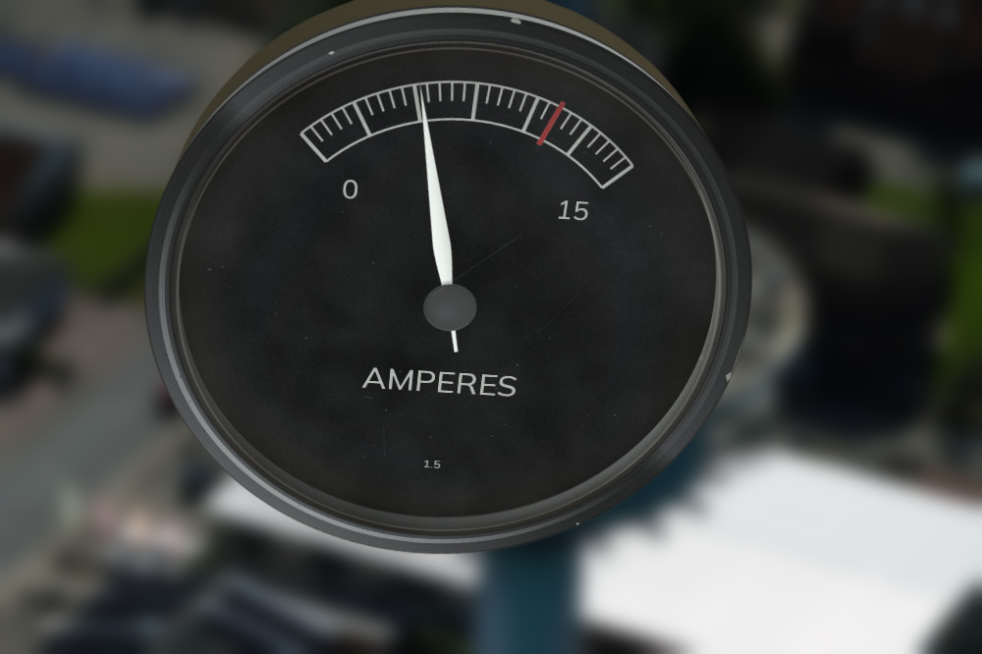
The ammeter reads 5.25 A
